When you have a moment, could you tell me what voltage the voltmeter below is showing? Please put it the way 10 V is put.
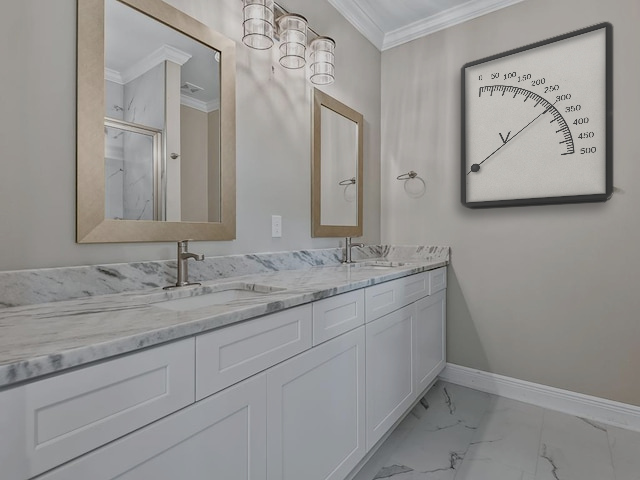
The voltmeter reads 300 V
